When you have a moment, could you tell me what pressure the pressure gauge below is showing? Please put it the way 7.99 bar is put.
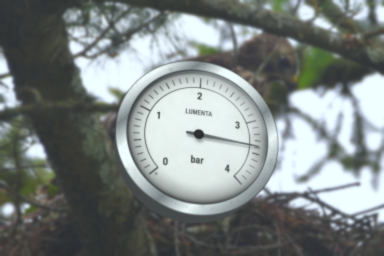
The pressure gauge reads 3.4 bar
